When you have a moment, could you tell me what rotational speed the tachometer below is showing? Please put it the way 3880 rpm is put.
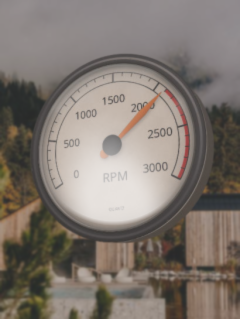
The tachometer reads 2100 rpm
